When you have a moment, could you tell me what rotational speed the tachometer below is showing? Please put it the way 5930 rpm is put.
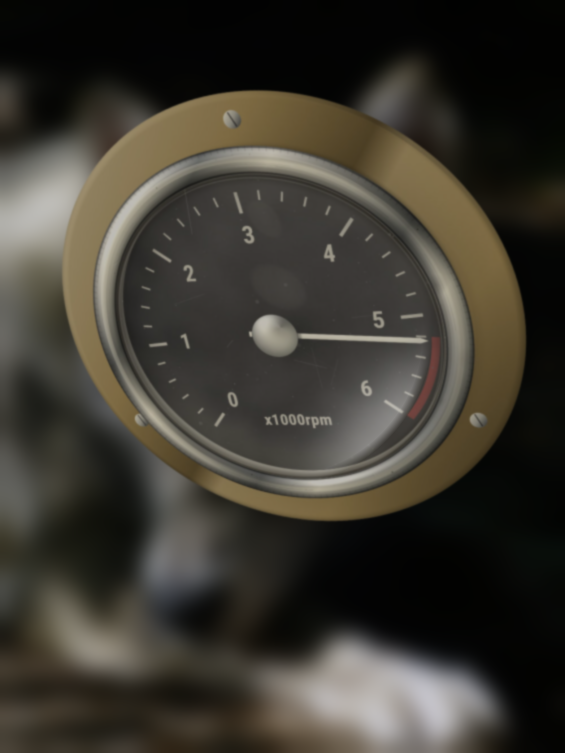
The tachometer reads 5200 rpm
